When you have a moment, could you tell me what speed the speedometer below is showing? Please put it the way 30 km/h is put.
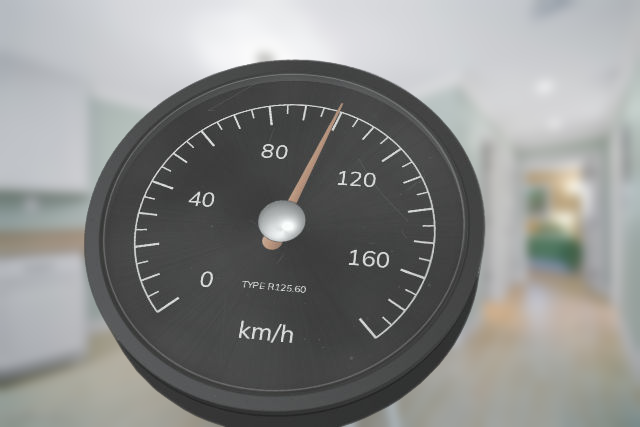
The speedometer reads 100 km/h
